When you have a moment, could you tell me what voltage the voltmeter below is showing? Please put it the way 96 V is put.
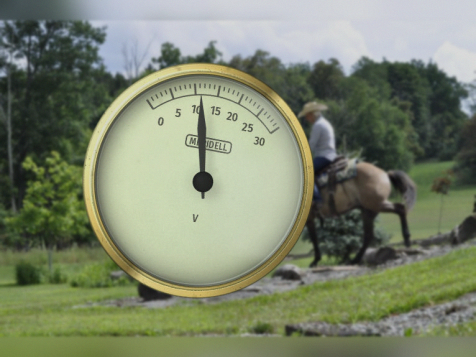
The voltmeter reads 11 V
